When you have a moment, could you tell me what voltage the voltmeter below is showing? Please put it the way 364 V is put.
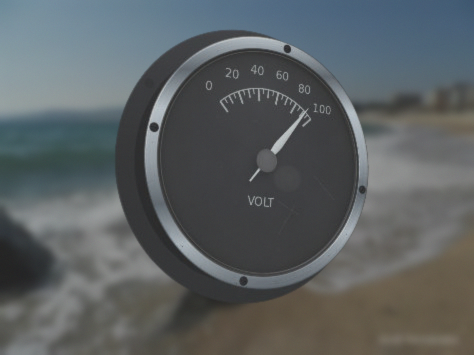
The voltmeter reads 90 V
